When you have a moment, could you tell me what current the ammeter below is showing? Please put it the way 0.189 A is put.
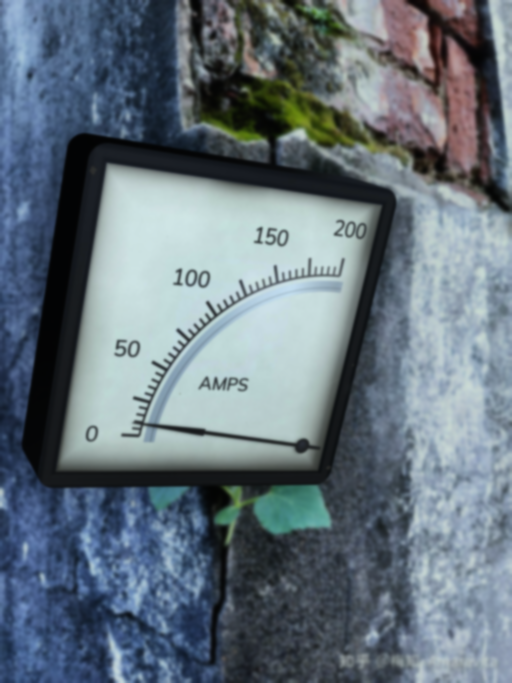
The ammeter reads 10 A
